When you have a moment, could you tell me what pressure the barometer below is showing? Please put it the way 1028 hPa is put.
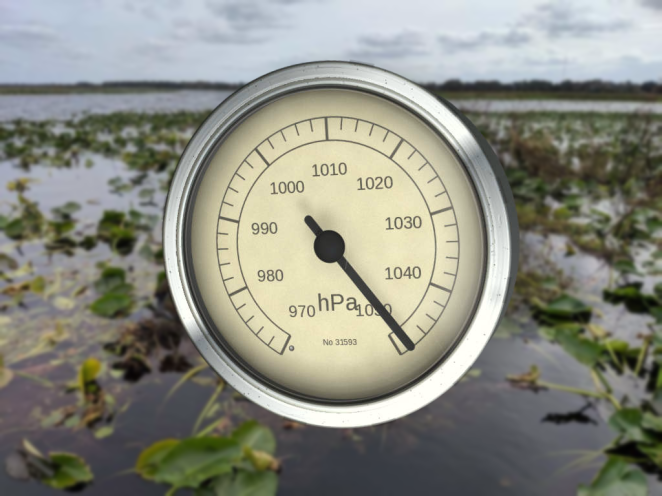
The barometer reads 1048 hPa
